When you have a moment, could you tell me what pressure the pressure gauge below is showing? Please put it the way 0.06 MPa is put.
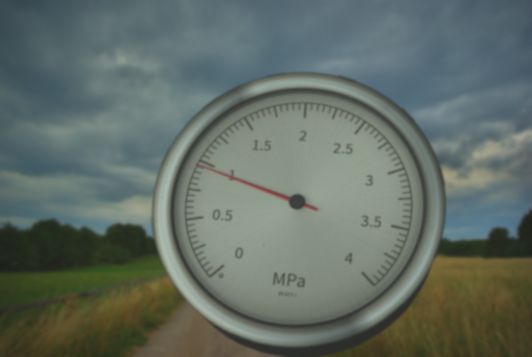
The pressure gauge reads 0.95 MPa
